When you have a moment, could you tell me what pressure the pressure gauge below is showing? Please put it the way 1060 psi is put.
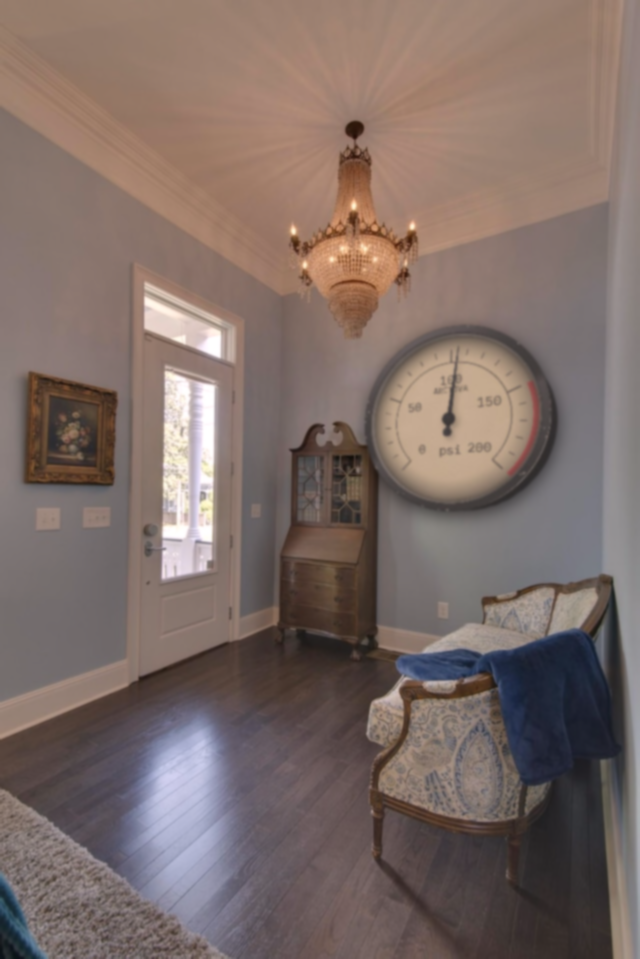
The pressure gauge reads 105 psi
